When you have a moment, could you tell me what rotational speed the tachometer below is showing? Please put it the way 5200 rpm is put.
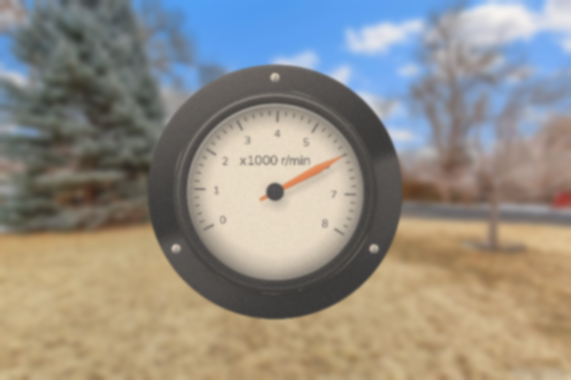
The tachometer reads 6000 rpm
